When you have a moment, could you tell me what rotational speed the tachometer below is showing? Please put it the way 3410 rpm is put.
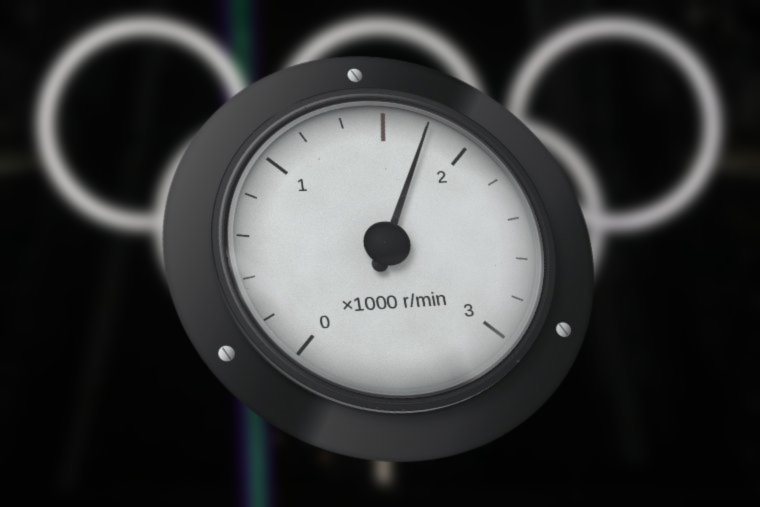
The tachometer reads 1800 rpm
